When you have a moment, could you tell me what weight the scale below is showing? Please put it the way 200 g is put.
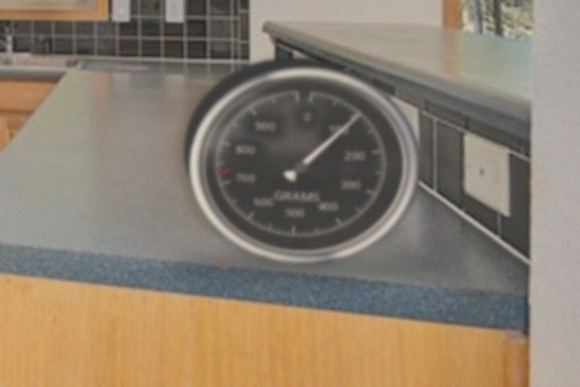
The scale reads 100 g
